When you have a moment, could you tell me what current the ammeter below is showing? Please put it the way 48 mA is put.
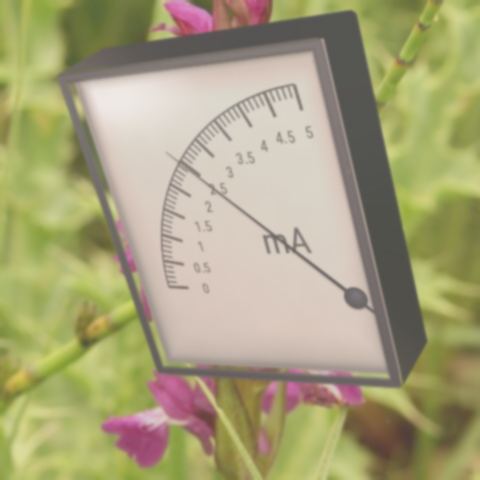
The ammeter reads 2.5 mA
